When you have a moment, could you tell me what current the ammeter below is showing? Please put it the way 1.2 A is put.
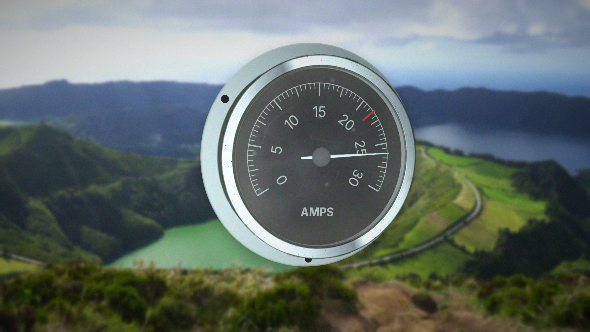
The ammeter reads 26 A
